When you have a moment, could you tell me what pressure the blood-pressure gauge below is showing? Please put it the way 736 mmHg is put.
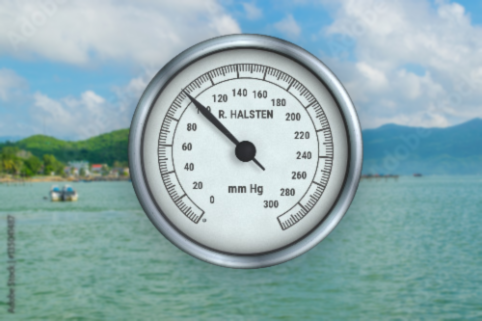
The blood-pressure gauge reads 100 mmHg
